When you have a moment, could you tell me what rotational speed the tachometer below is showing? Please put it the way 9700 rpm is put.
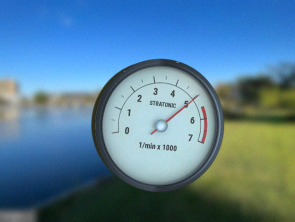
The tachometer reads 5000 rpm
